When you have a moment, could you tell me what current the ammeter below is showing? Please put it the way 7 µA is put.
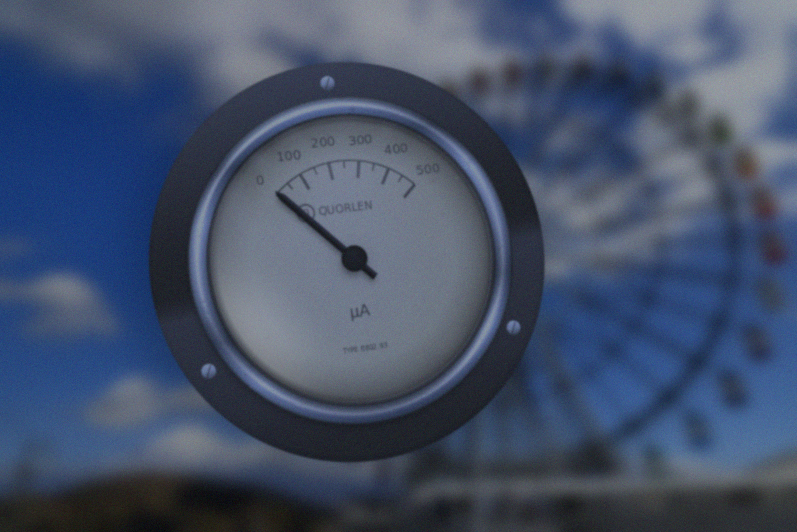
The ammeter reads 0 µA
